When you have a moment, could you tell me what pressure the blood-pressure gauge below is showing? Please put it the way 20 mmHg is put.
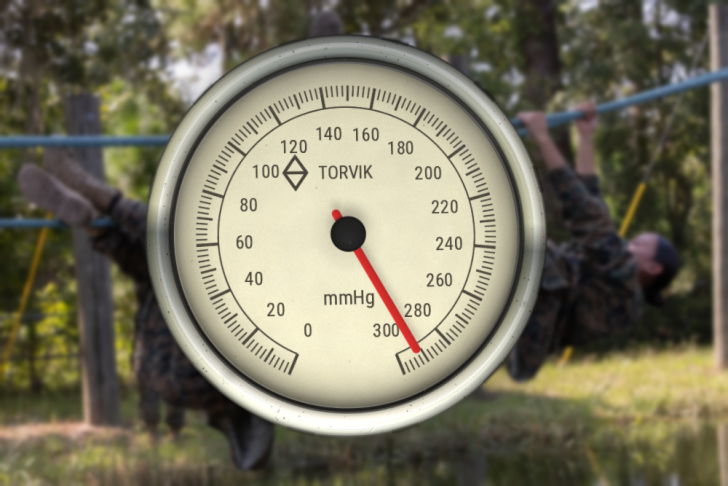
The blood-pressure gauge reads 292 mmHg
